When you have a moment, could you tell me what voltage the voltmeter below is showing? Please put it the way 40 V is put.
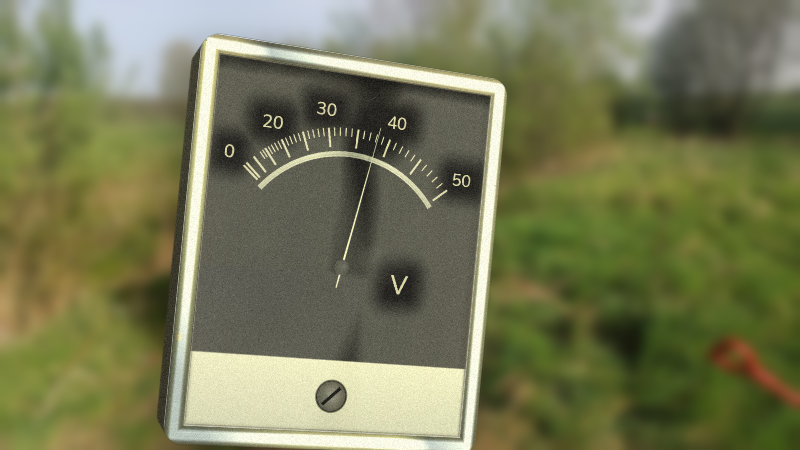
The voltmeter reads 38 V
